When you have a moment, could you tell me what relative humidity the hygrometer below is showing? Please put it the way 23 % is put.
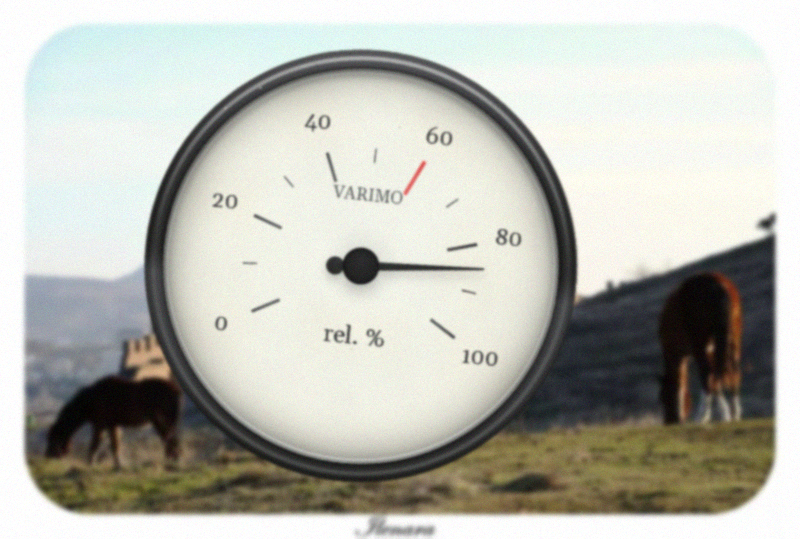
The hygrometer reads 85 %
